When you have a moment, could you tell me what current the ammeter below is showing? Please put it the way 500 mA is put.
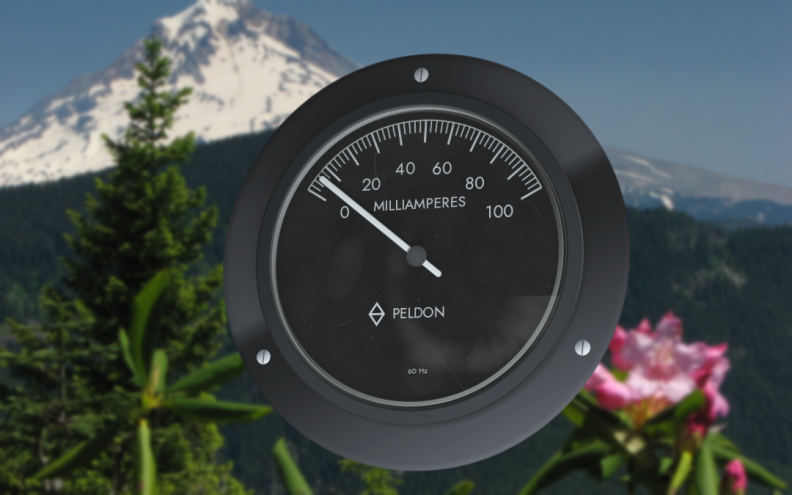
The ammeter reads 6 mA
